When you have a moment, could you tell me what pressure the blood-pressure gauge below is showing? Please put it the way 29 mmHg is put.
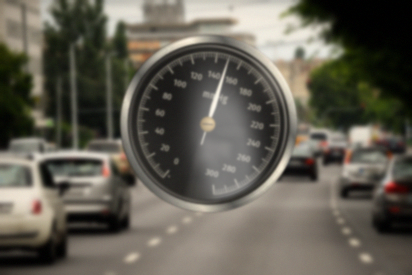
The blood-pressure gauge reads 150 mmHg
